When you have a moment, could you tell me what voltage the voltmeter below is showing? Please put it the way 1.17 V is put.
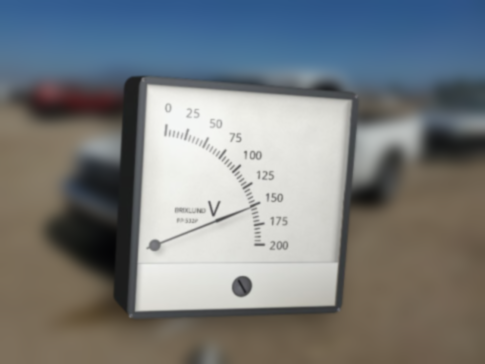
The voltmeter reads 150 V
